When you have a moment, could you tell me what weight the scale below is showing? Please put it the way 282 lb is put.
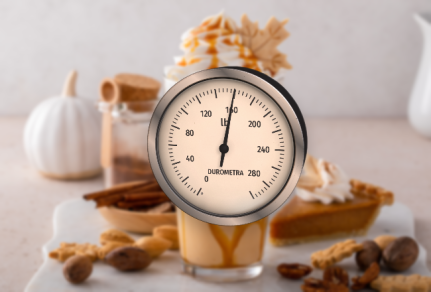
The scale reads 160 lb
